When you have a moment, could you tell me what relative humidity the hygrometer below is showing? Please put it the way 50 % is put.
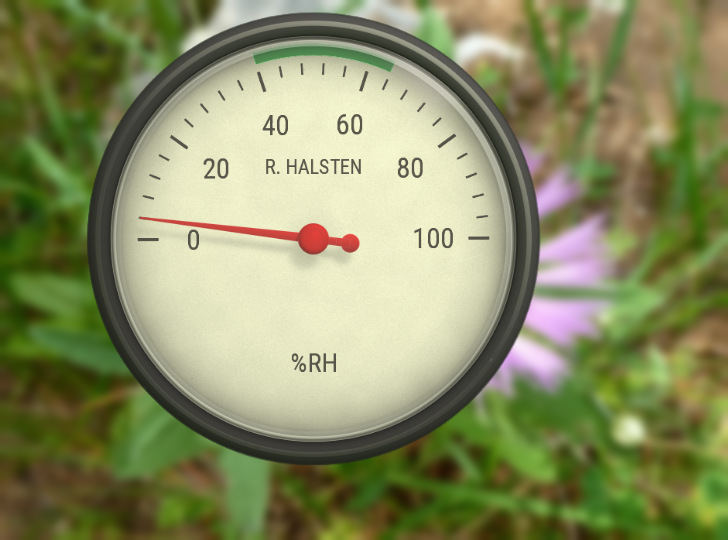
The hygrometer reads 4 %
